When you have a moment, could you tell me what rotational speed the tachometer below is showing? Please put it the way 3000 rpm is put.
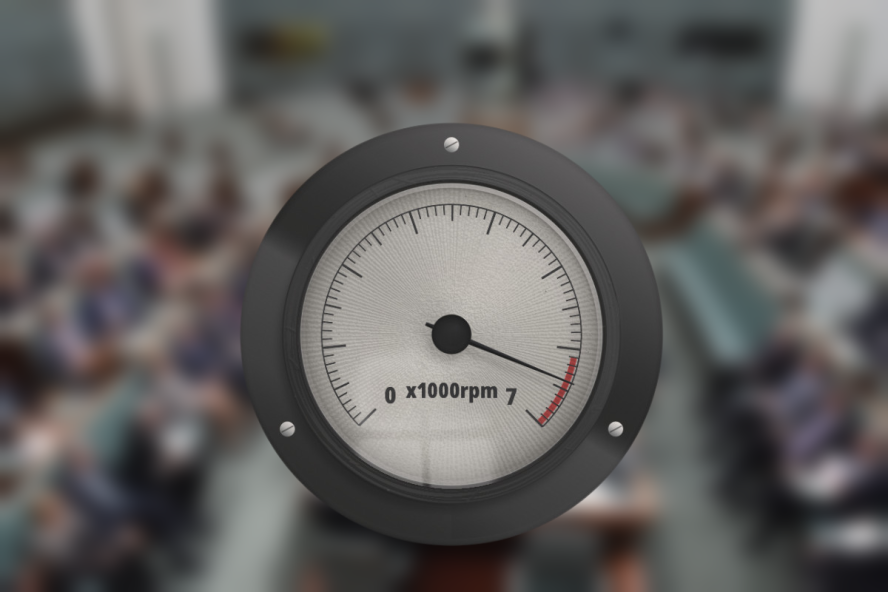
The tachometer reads 6400 rpm
